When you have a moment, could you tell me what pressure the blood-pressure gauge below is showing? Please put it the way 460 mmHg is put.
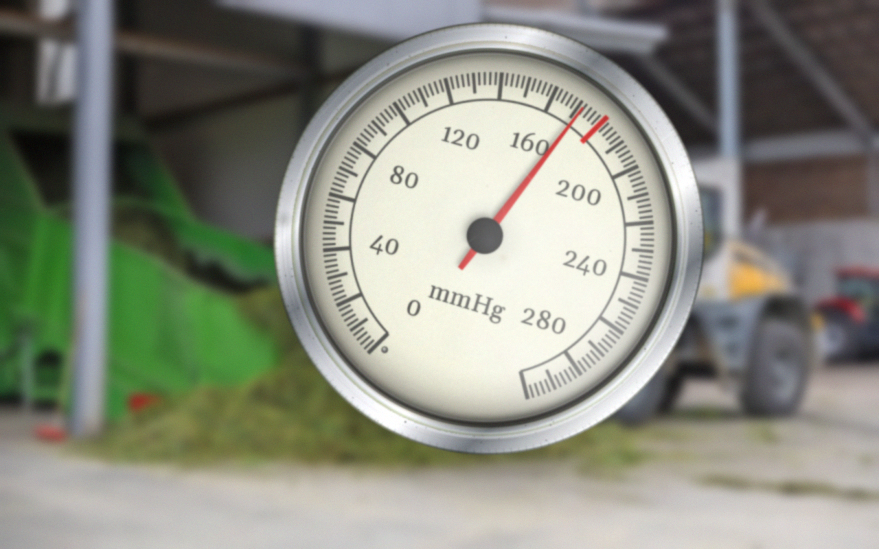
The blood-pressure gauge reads 172 mmHg
